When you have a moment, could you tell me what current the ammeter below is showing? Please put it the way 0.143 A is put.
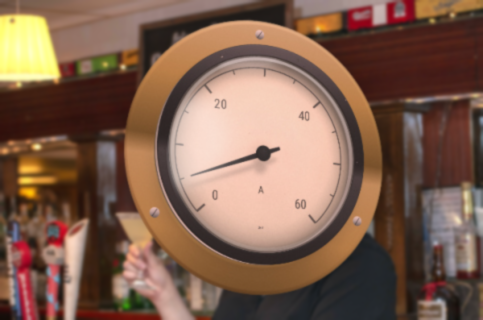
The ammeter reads 5 A
